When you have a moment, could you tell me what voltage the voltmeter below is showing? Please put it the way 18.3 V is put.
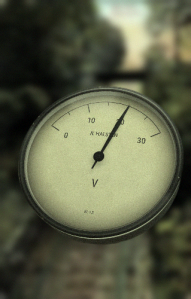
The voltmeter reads 20 V
